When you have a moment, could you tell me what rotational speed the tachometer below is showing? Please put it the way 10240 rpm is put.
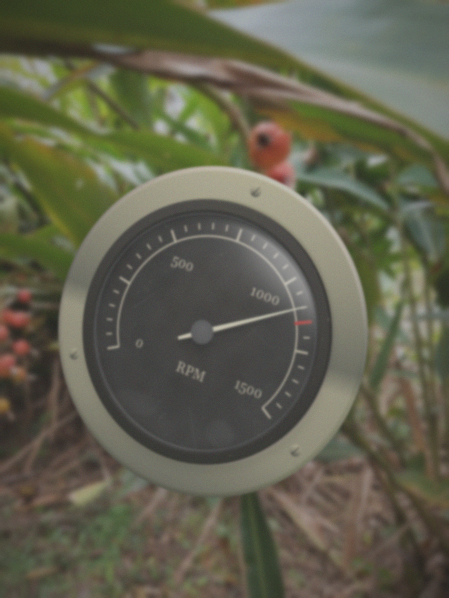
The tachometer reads 1100 rpm
